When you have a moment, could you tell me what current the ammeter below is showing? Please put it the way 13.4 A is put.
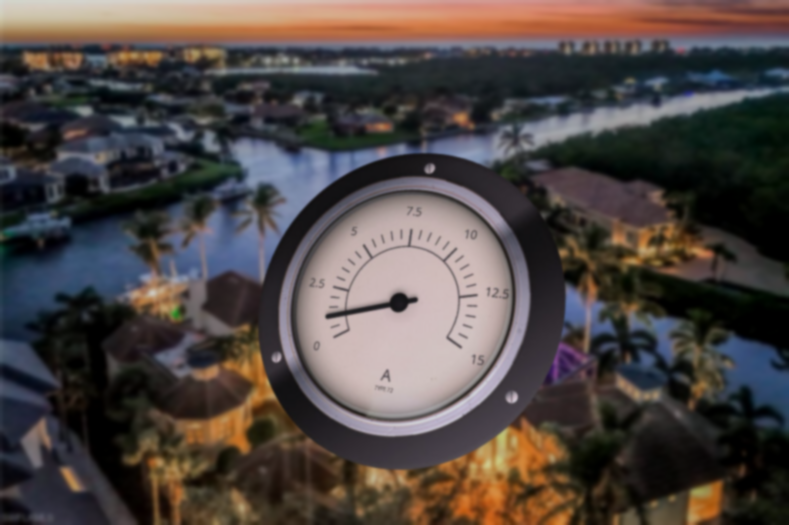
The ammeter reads 1 A
